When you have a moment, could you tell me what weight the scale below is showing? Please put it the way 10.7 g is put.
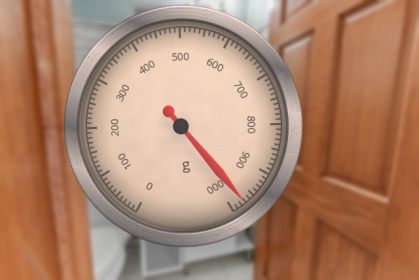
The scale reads 970 g
